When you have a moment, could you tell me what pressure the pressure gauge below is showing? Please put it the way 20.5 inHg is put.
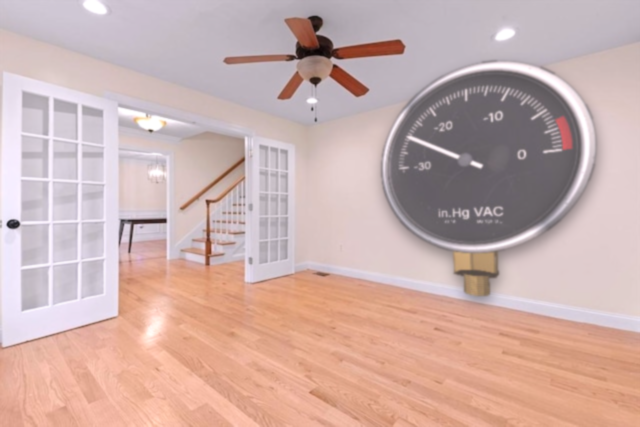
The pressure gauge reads -25 inHg
